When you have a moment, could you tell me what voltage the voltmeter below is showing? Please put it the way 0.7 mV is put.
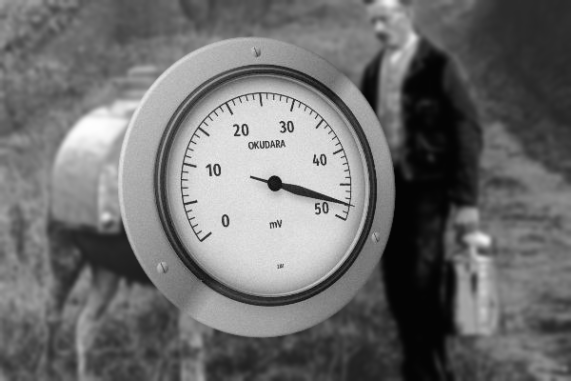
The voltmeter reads 48 mV
